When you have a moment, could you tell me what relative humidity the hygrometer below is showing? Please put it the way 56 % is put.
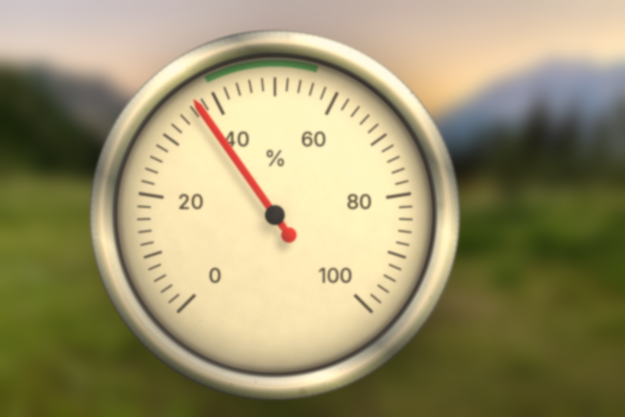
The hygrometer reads 37 %
